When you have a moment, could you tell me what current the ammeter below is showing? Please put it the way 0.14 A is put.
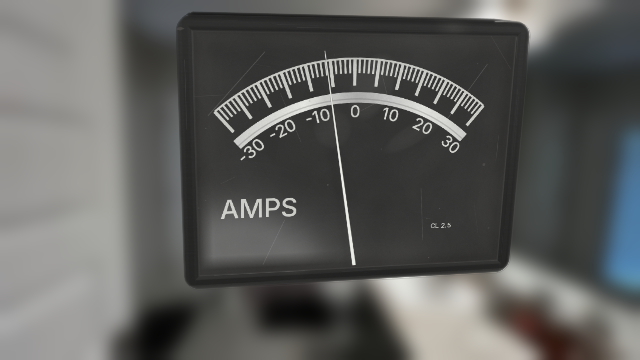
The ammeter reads -6 A
